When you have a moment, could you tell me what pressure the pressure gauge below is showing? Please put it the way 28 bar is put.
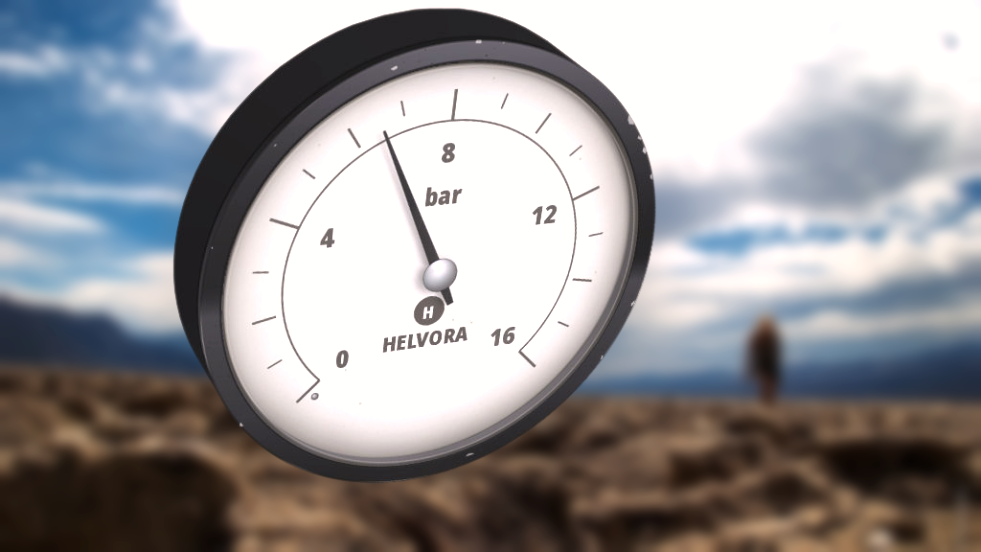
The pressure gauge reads 6.5 bar
